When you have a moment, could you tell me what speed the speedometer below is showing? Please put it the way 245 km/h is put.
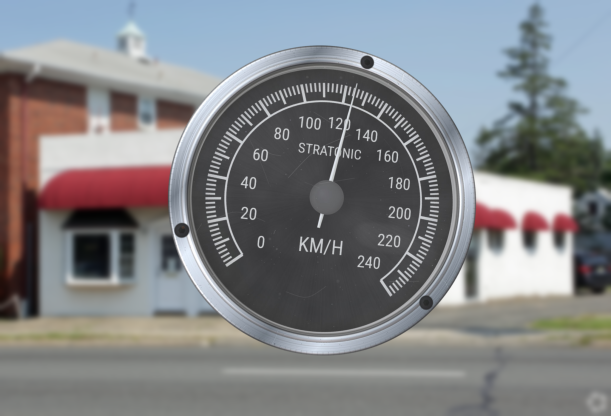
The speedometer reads 124 km/h
